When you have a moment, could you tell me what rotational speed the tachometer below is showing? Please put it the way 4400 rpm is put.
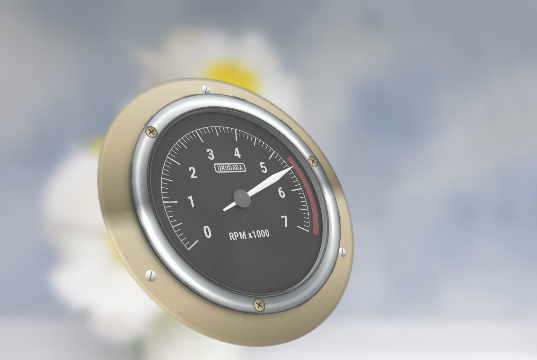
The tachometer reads 5500 rpm
